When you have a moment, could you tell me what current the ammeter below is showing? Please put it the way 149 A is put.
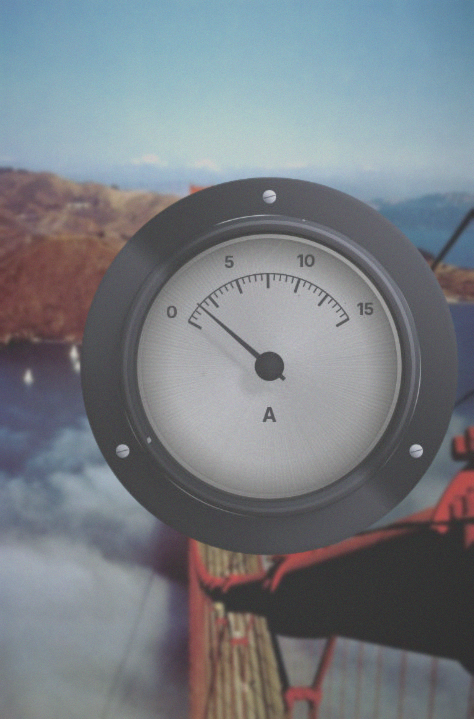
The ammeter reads 1.5 A
